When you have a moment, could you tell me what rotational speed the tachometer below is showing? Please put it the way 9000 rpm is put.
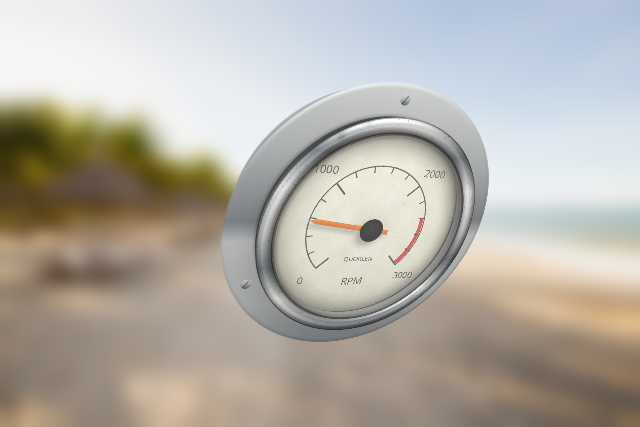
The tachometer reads 600 rpm
